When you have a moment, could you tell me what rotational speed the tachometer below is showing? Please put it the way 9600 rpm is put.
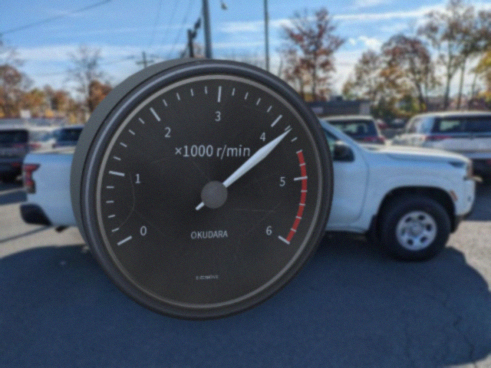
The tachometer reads 4200 rpm
